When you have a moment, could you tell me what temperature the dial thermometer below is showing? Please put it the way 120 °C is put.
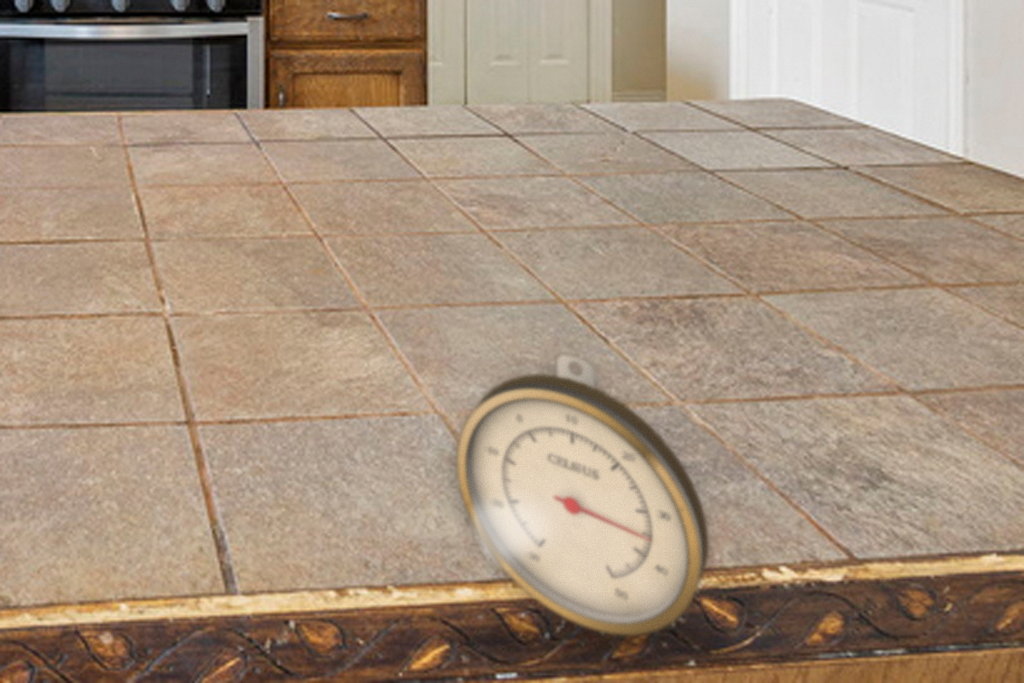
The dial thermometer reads 35 °C
